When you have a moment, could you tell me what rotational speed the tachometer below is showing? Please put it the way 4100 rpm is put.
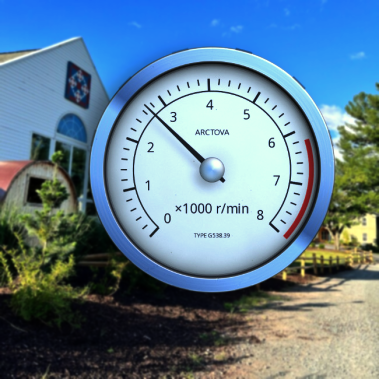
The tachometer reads 2700 rpm
